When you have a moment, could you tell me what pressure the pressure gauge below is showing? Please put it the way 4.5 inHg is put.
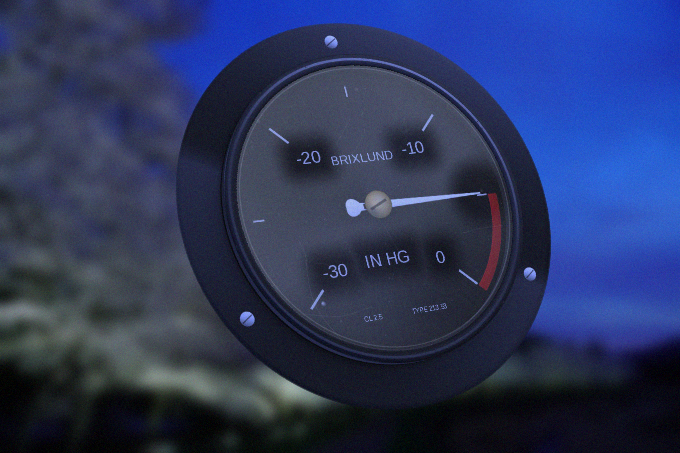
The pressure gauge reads -5 inHg
